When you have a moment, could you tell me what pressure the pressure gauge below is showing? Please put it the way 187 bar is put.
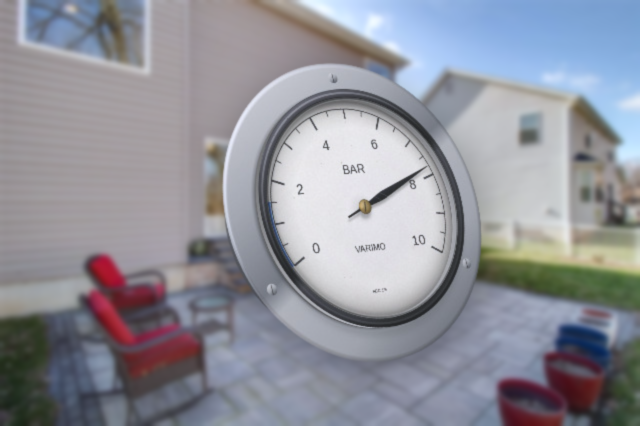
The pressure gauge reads 7.75 bar
